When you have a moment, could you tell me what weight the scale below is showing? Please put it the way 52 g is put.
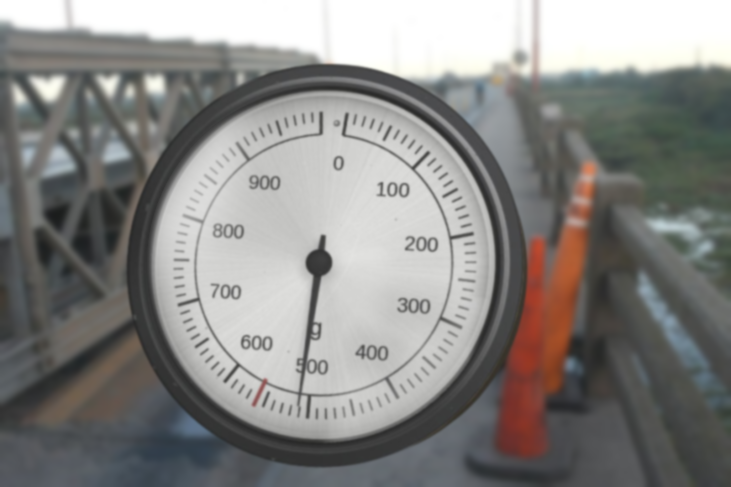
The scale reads 510 g
